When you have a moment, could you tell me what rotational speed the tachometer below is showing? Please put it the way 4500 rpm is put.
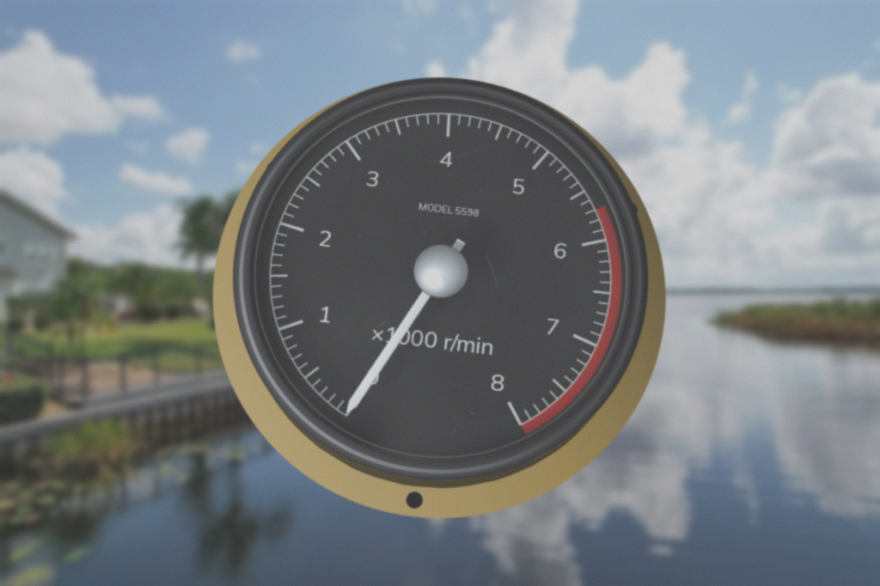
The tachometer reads 0 rpm
